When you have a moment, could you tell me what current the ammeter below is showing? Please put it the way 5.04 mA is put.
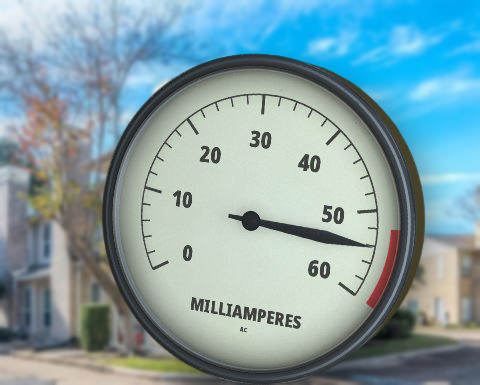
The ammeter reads 54 mA
